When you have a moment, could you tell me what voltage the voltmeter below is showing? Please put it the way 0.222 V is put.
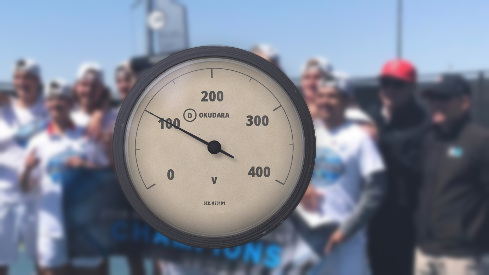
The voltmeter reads 100 V
